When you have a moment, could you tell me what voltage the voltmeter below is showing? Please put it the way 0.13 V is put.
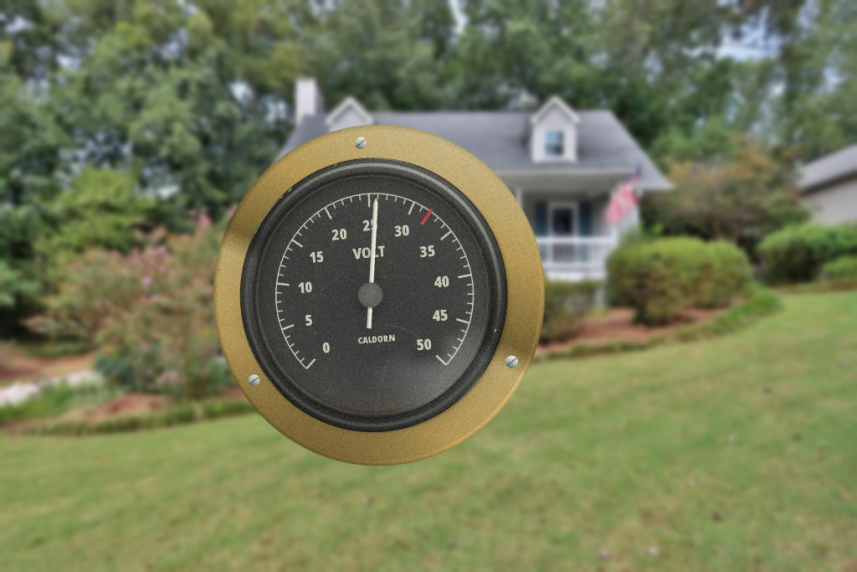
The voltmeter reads 26 V
